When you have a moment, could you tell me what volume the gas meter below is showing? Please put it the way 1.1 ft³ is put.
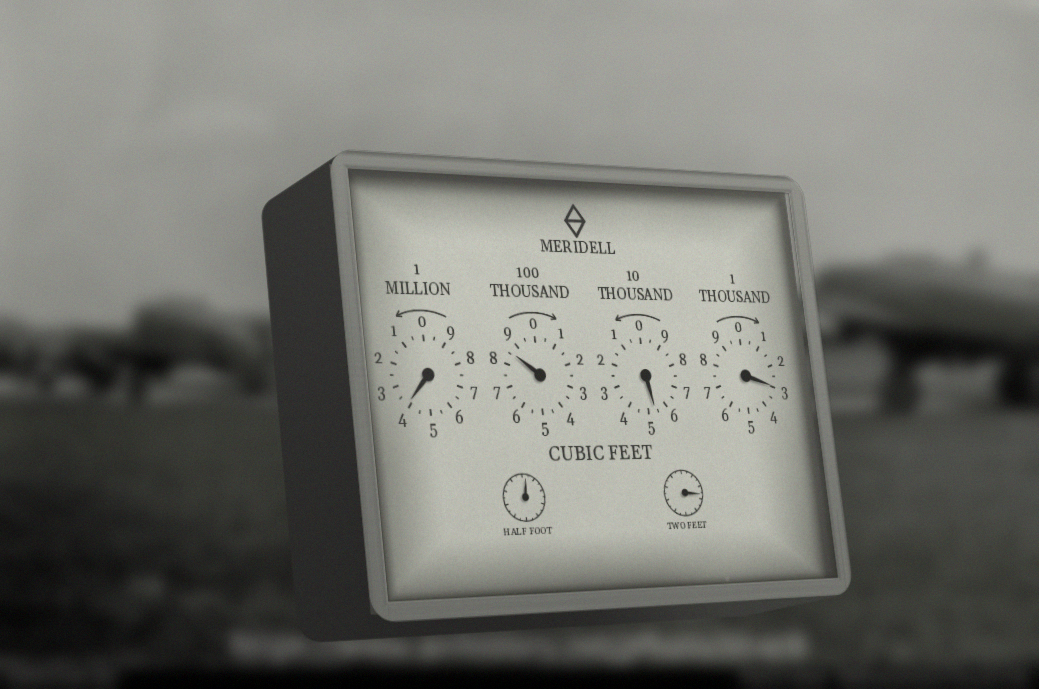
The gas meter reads 385300 ft³
